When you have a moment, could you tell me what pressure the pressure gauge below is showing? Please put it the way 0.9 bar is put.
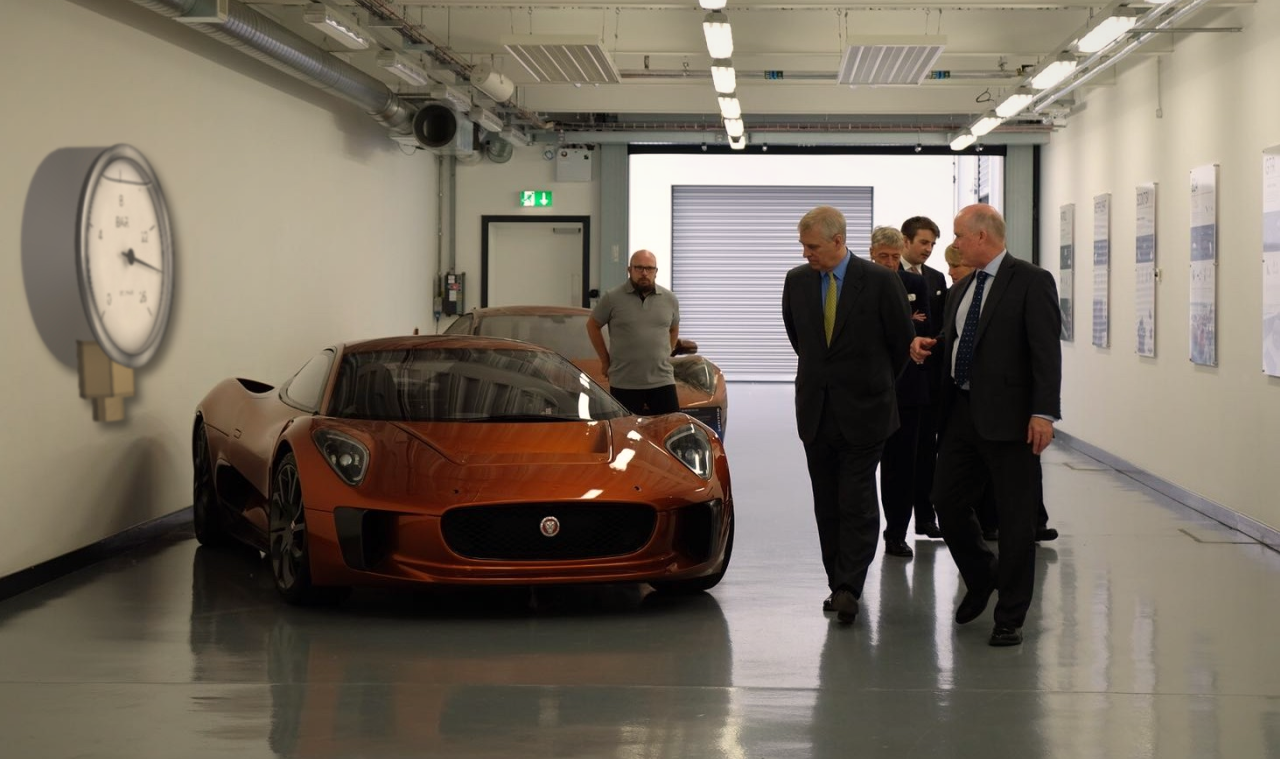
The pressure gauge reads 14 bar
